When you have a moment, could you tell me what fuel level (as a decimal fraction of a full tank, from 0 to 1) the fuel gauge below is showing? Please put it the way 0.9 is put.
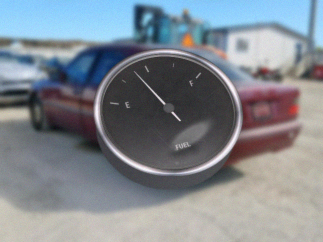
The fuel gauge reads 0.375
